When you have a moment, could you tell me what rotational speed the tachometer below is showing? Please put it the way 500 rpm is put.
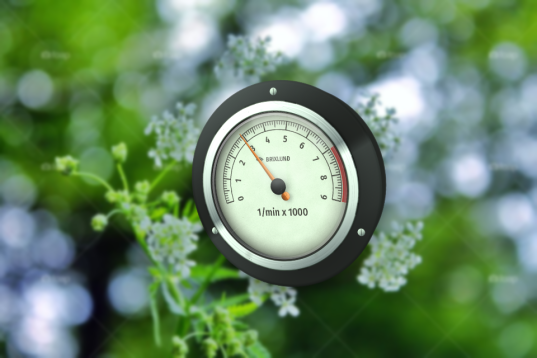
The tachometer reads 3000 rpm
